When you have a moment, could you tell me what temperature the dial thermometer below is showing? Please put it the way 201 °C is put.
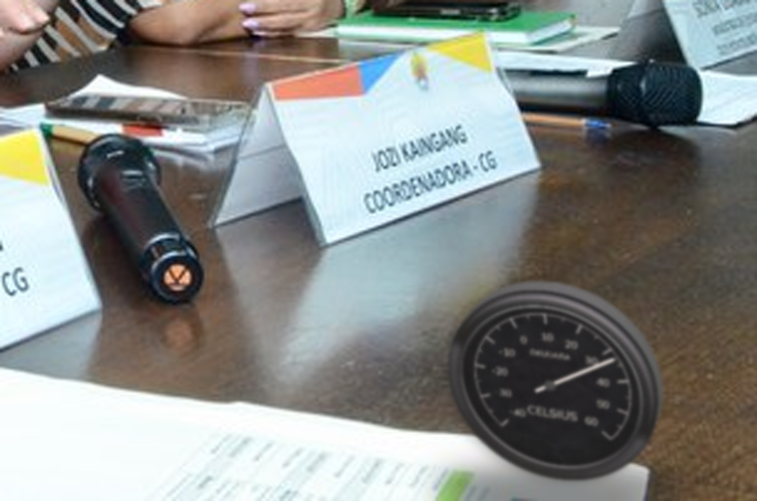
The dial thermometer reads 32.5 °C
